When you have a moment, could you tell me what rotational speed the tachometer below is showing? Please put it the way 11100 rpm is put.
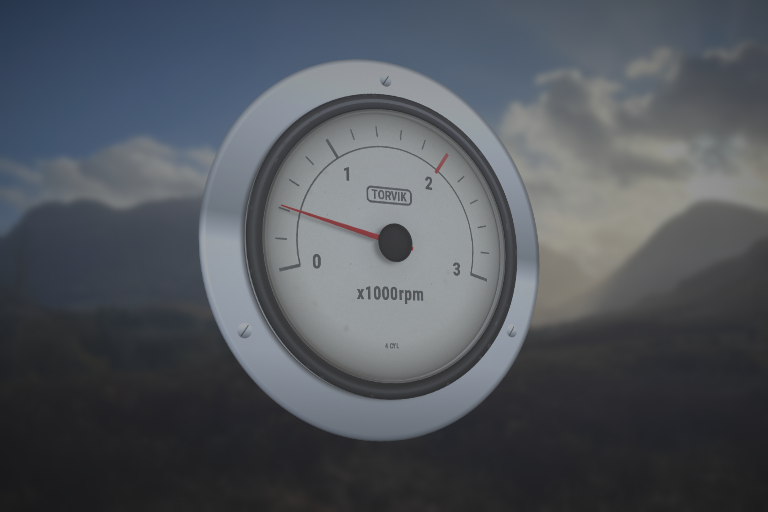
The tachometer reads 400 rpm
